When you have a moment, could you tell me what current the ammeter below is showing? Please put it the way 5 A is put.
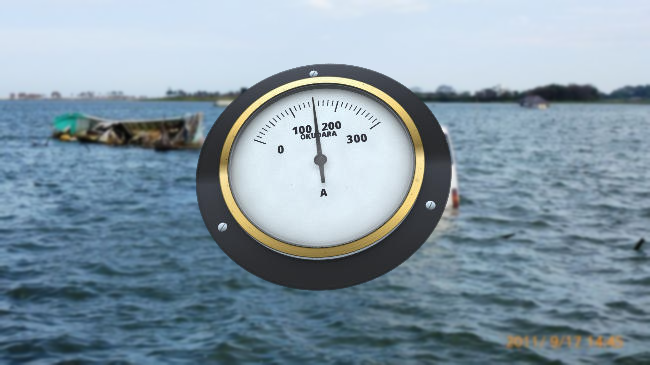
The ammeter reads 150 A
